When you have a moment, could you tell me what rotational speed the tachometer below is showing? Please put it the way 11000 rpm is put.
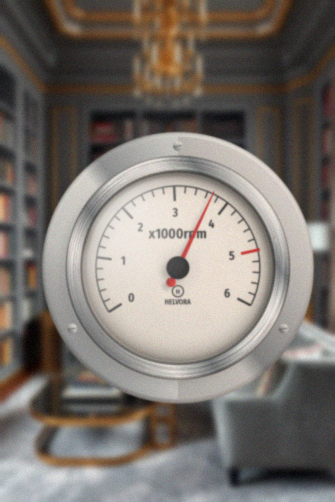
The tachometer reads 3700 rpm
